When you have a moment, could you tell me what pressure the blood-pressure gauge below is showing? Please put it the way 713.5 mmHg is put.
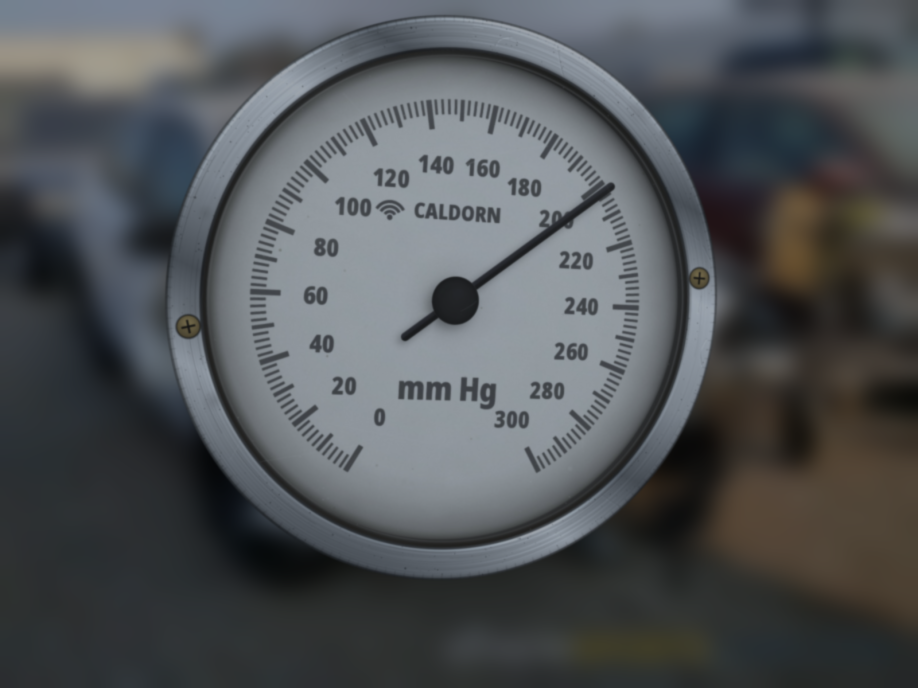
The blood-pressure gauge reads 202 mmHg
